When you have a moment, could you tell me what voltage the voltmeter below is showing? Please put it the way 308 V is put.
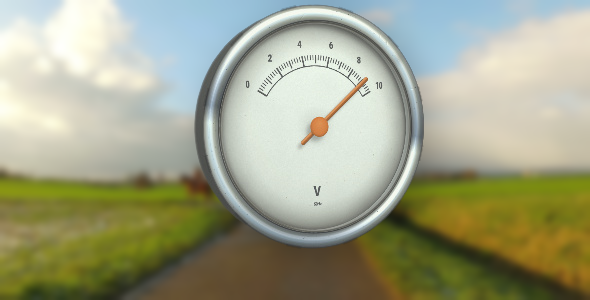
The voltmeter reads 9 V
